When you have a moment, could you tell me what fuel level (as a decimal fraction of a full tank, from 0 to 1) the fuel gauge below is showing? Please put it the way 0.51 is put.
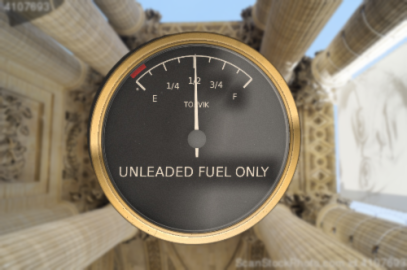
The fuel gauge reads 0.5
